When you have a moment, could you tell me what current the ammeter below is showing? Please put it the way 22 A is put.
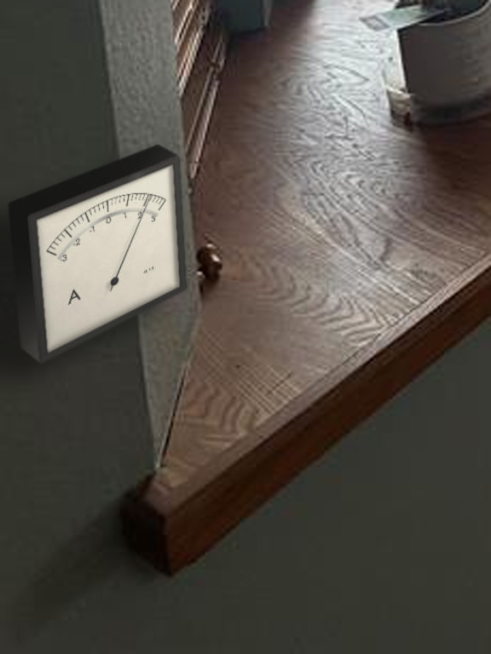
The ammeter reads 2 A
